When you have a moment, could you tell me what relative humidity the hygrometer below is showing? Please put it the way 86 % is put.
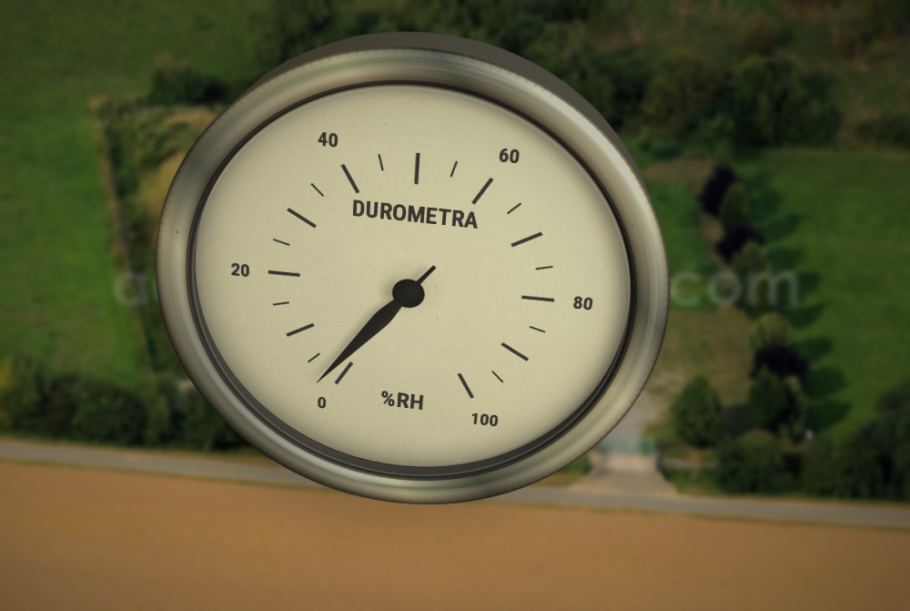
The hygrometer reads 2.5 %
